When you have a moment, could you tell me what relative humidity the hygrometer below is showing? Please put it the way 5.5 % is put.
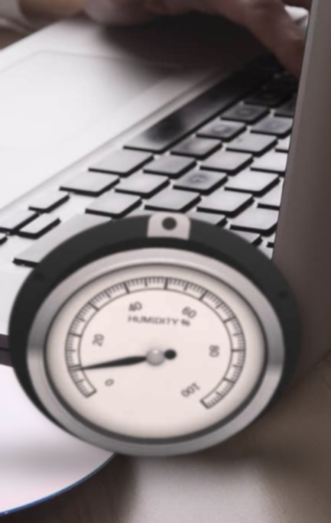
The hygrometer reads 10 %
